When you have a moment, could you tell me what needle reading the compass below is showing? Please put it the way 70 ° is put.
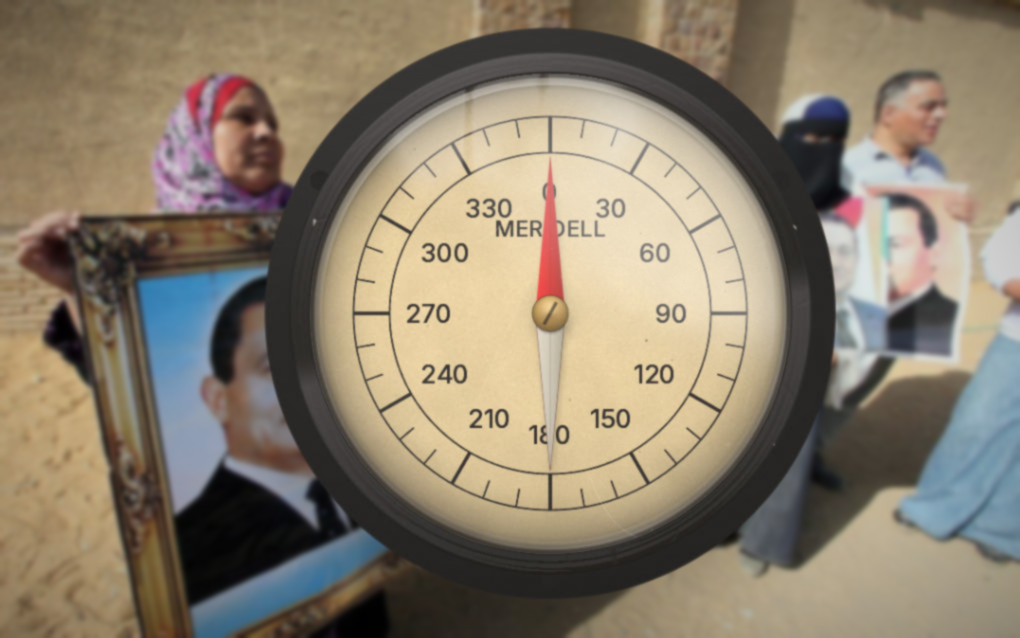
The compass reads 0 °
